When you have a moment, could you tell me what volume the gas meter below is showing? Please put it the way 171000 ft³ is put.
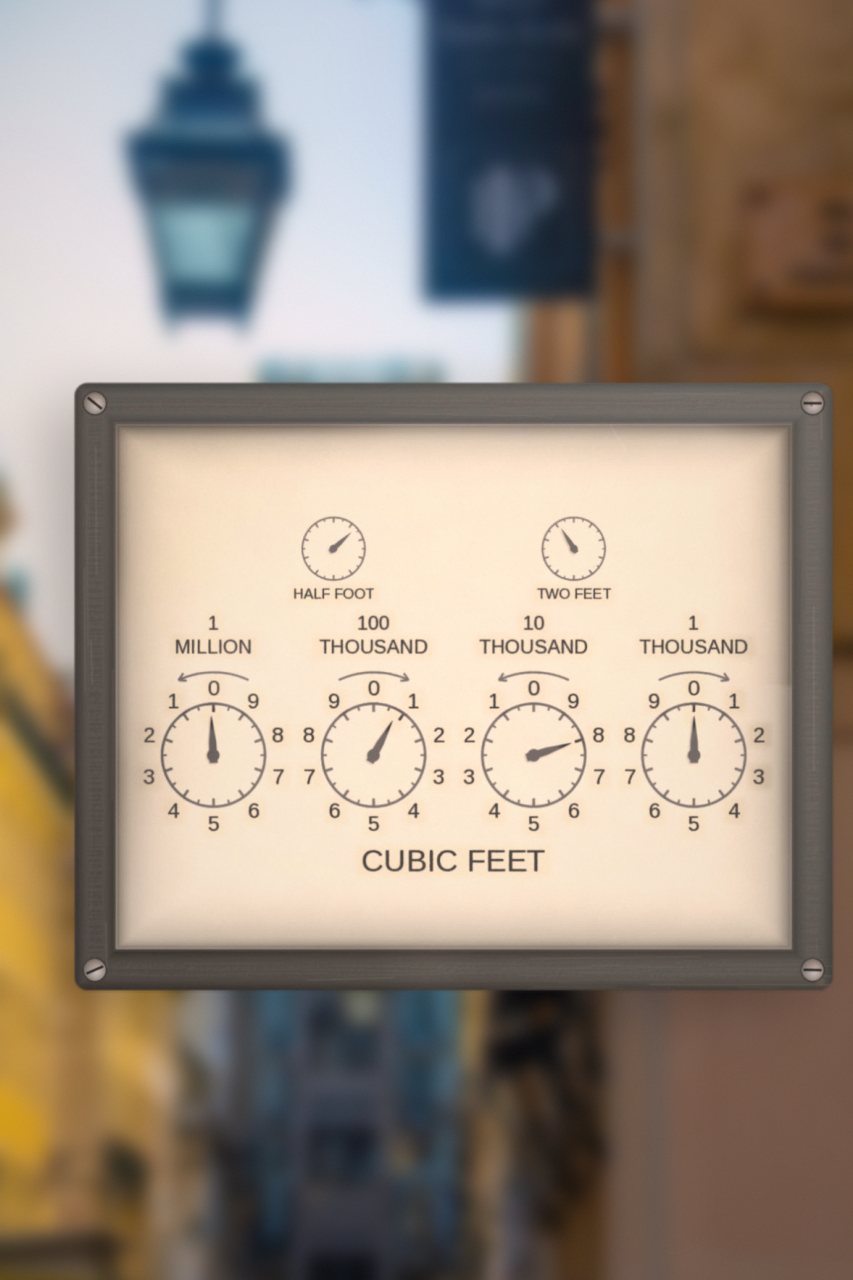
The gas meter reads 8000 ft³
